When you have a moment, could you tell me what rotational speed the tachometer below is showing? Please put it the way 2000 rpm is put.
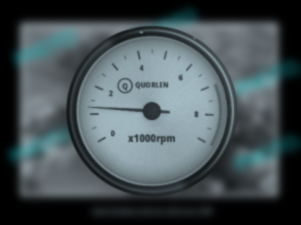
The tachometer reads 1250 rpm
